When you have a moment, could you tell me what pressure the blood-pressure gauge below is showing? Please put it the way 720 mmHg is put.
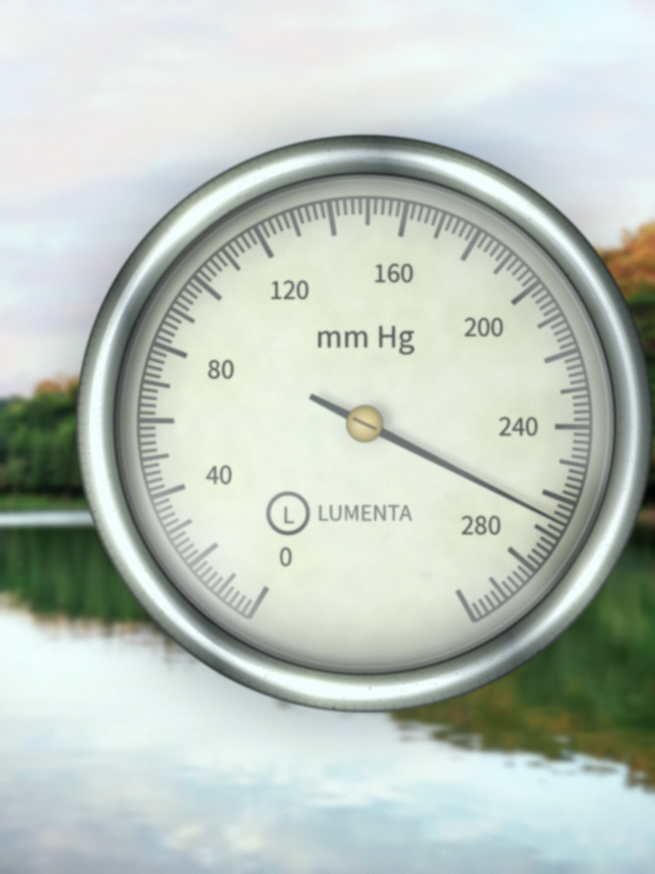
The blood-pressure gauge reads 266 mmHg
